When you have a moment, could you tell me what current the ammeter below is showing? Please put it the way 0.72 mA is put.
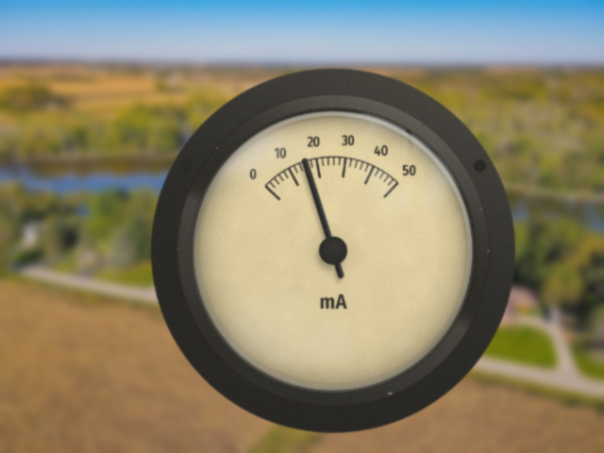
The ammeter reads 16 mA
